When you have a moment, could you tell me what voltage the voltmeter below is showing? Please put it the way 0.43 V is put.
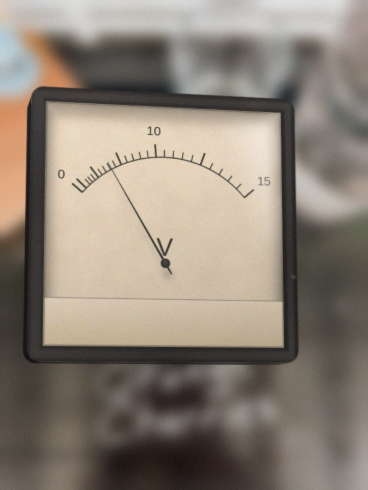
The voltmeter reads 6.5 V
